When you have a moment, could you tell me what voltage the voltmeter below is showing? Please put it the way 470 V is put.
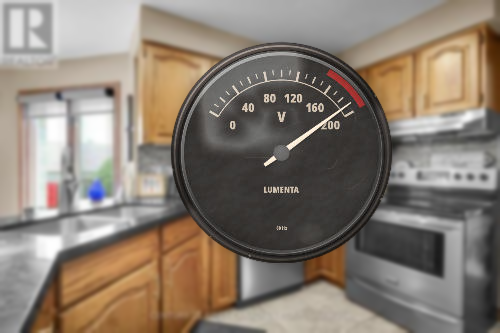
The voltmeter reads 190 V
